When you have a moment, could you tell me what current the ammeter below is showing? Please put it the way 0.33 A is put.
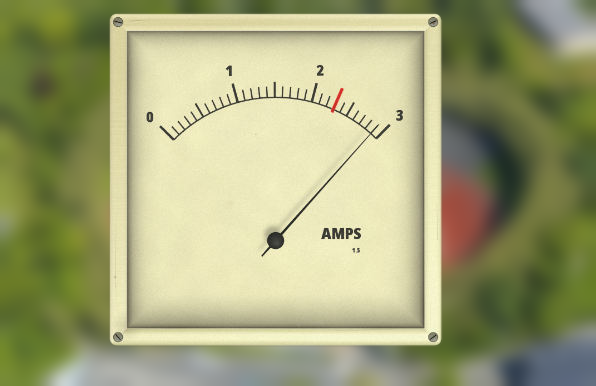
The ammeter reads 2.9 A
